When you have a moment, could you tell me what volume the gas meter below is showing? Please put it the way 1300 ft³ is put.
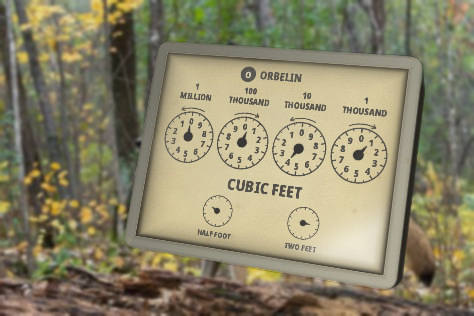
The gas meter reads 4100 ft³
